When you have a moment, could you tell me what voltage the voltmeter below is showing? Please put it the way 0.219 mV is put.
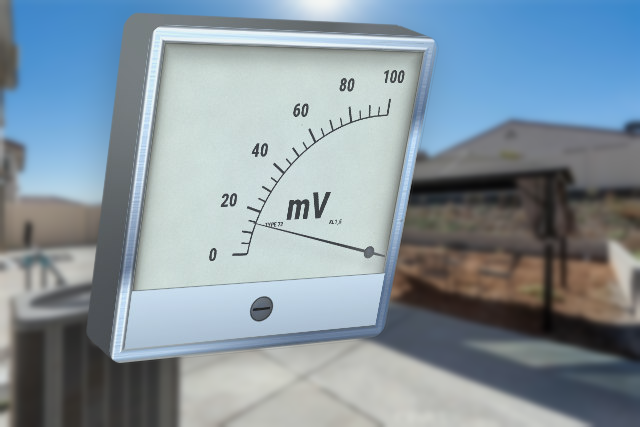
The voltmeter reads 15 mV
